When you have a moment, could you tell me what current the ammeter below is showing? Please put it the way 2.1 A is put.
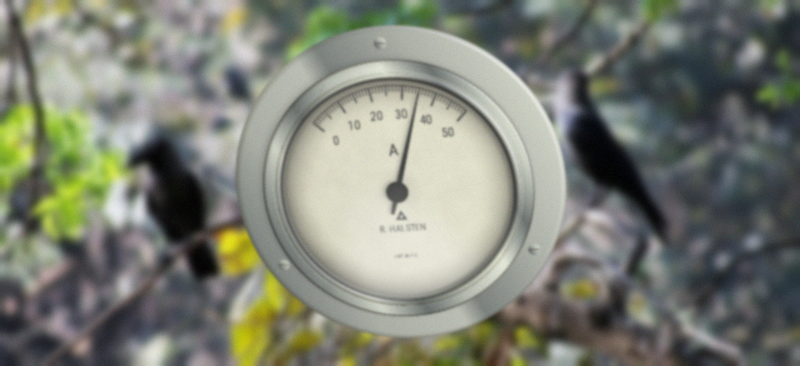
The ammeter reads 35 A
